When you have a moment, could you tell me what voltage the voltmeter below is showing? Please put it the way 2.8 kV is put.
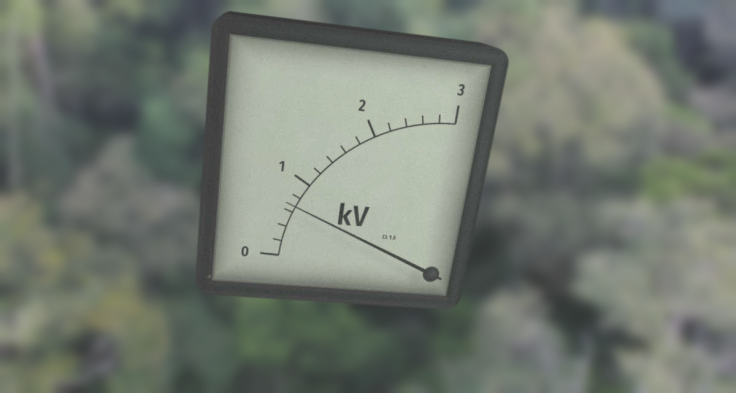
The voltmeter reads 0.7 kV
